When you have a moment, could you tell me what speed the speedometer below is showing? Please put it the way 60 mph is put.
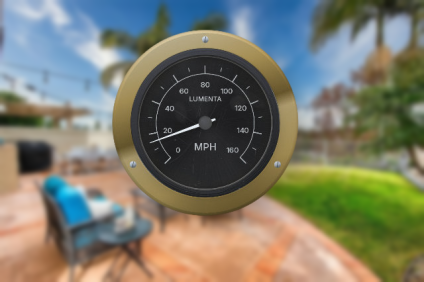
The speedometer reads 15 mph
